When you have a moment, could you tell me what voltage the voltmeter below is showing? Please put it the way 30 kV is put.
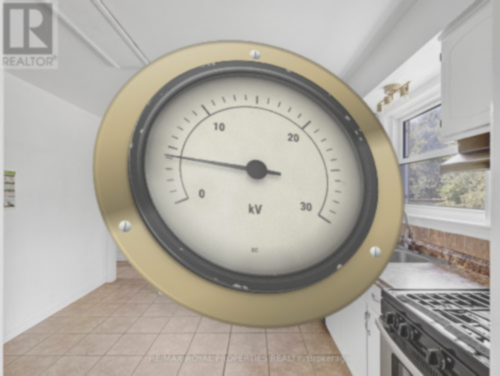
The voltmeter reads 4 kV
